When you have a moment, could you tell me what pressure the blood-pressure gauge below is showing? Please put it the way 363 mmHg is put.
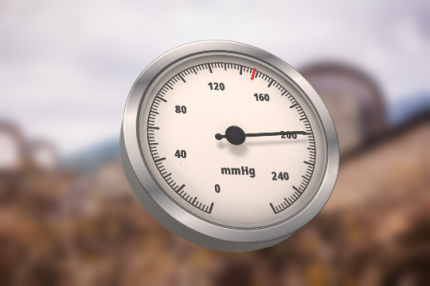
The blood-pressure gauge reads 200 mmHg
